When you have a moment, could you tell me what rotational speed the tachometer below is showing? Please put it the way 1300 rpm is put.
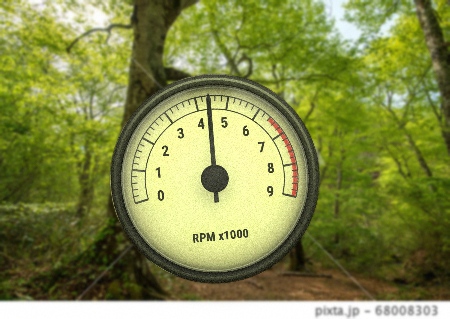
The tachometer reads 4400 rpm
